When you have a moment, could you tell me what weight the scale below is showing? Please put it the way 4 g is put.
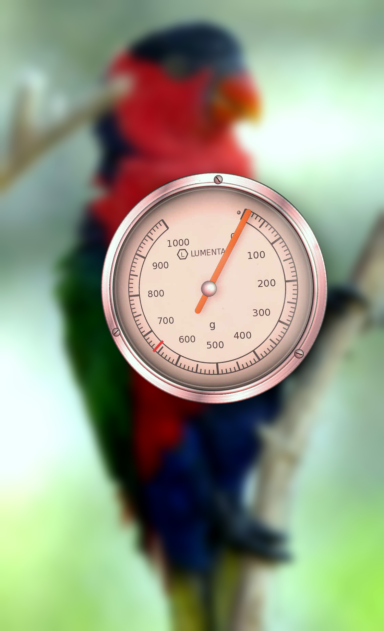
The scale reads 10 g
